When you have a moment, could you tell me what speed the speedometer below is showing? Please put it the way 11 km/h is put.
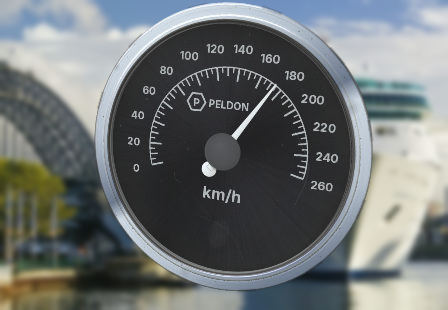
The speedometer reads 175 km/h
